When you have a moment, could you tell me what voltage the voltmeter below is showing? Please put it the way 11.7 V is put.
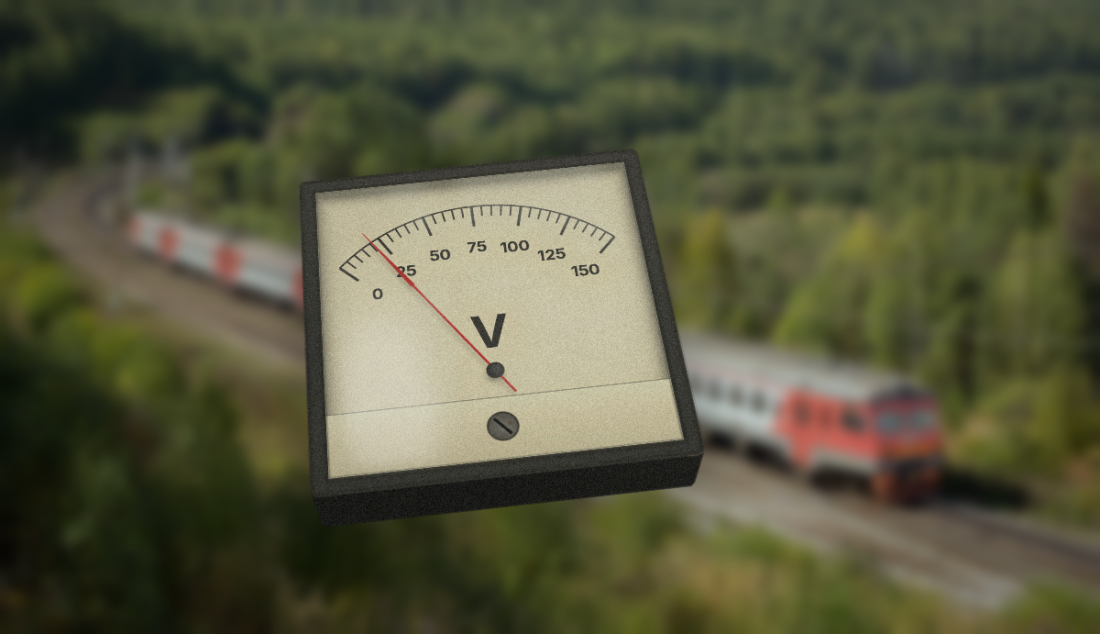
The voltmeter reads 20 V
